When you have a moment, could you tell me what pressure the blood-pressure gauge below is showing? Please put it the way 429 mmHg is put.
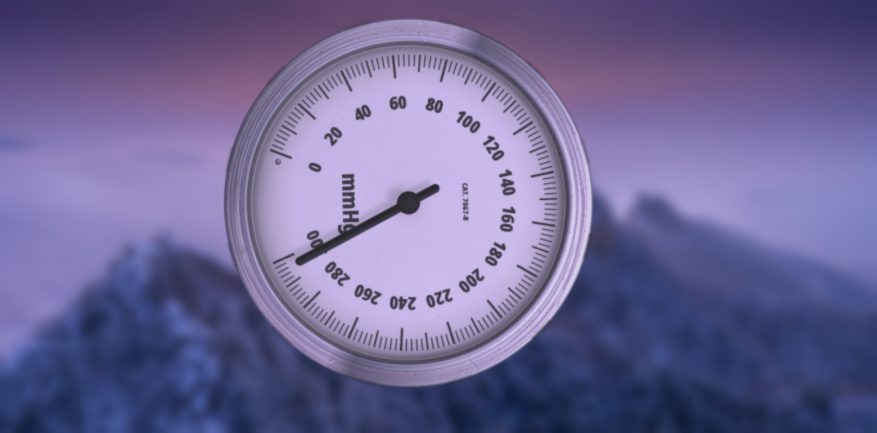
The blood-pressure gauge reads 296 mmHg
